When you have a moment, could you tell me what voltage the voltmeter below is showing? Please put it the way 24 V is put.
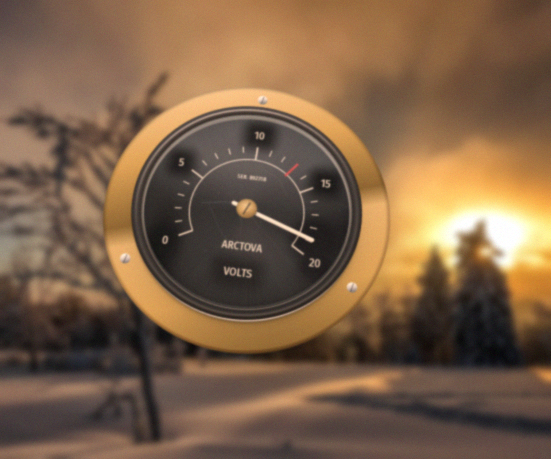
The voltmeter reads 19 V
